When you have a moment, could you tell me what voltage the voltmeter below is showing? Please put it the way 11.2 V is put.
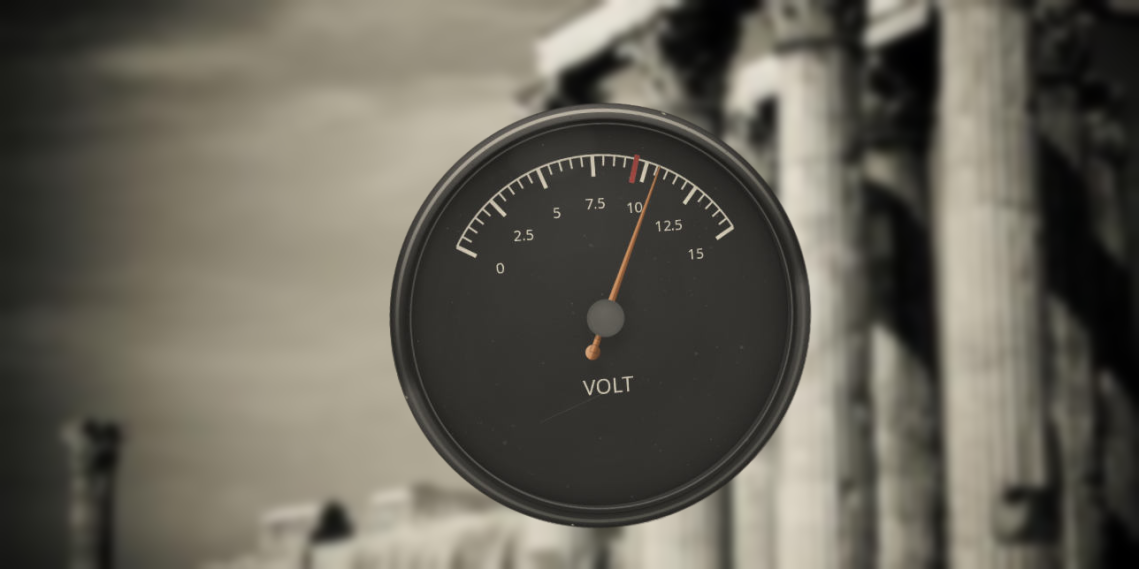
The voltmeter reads 10.5 V
